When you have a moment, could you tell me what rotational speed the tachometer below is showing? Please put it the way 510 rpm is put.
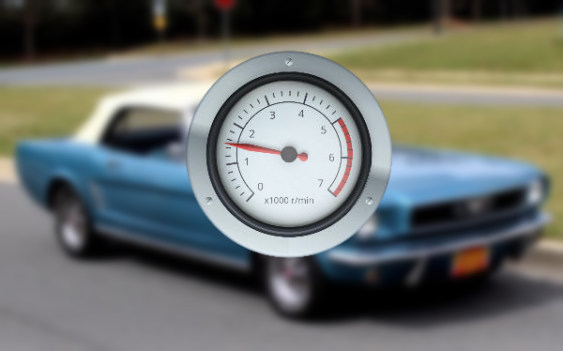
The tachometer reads 1500 rpm
